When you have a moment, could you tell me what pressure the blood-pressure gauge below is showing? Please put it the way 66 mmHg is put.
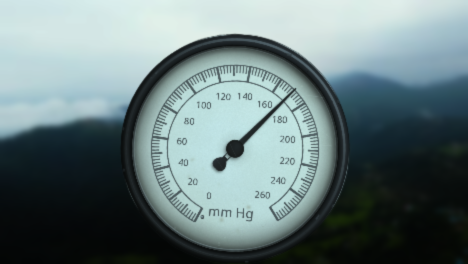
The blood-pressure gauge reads 170 mmHg
